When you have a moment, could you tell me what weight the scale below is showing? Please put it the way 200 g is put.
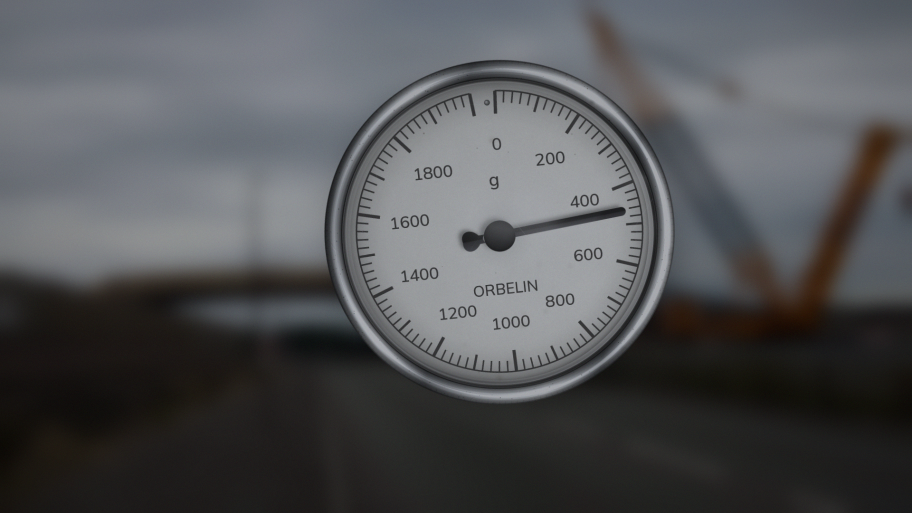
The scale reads 460 g
